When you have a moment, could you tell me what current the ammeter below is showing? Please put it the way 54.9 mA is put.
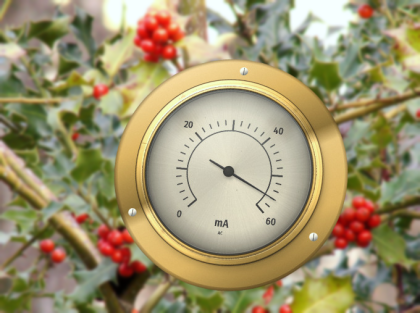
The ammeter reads 56 mA
